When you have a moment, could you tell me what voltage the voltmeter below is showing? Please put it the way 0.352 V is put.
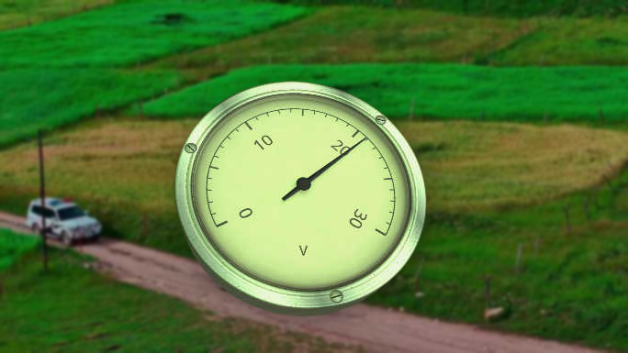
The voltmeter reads 21 V
